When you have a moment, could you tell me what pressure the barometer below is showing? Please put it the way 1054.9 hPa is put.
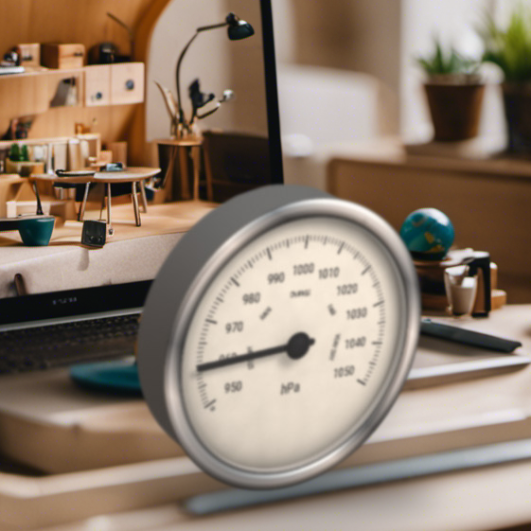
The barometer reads 960 hPa
